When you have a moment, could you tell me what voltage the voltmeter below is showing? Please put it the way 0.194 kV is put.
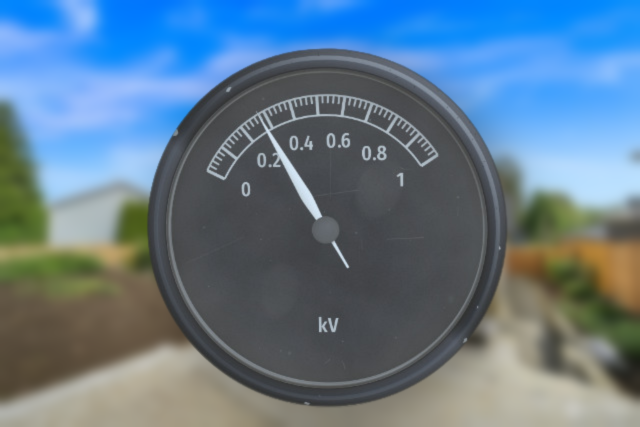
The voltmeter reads 0.28 kV
